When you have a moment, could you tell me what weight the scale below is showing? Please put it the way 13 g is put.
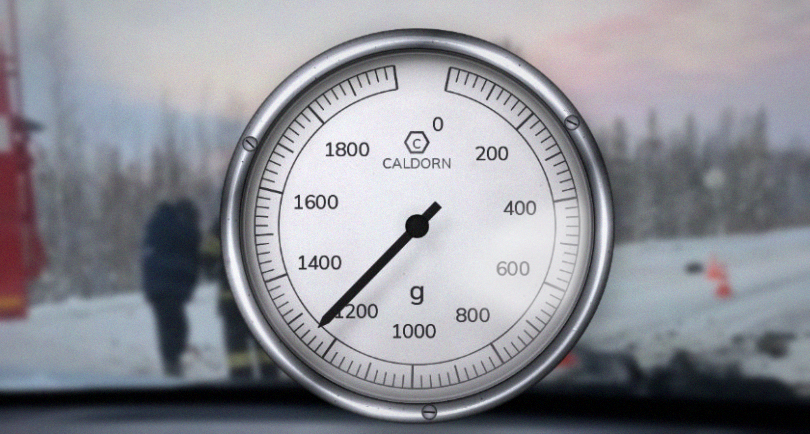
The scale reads 1250 g
